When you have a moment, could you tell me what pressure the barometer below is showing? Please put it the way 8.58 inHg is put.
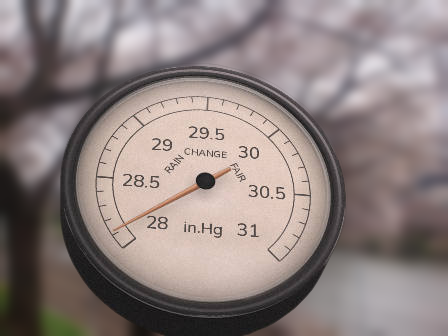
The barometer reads 28.1 inHg
